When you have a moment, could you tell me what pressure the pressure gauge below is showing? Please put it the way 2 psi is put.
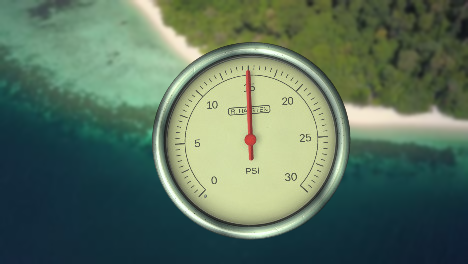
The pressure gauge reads 15 psi
